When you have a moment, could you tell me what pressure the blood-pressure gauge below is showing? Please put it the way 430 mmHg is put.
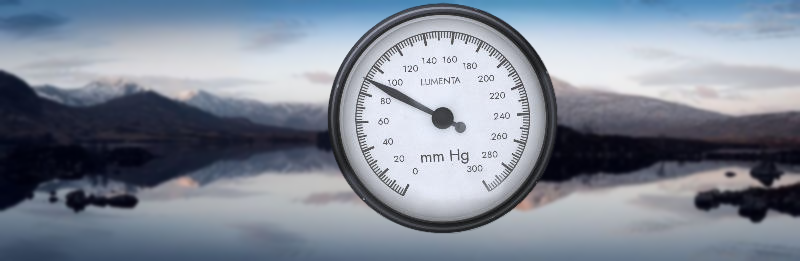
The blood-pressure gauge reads 90 mmHg
